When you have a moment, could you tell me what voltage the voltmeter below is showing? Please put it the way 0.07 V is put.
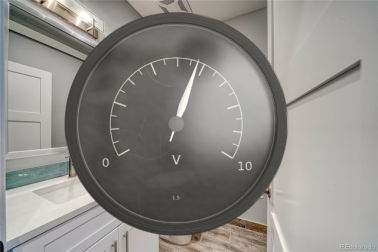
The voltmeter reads 5.75 V
